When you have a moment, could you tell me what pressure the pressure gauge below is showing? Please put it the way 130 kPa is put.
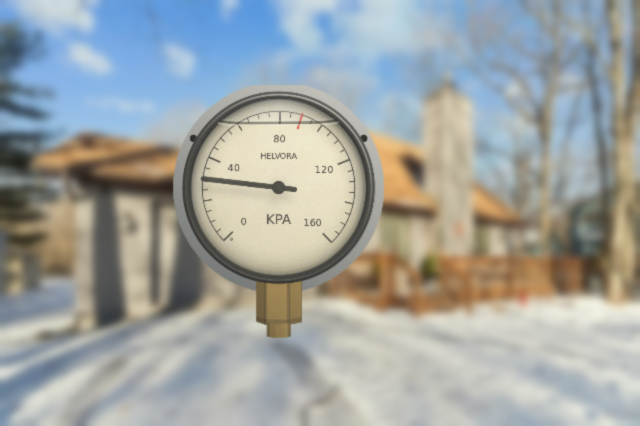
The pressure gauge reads 30 kPa
